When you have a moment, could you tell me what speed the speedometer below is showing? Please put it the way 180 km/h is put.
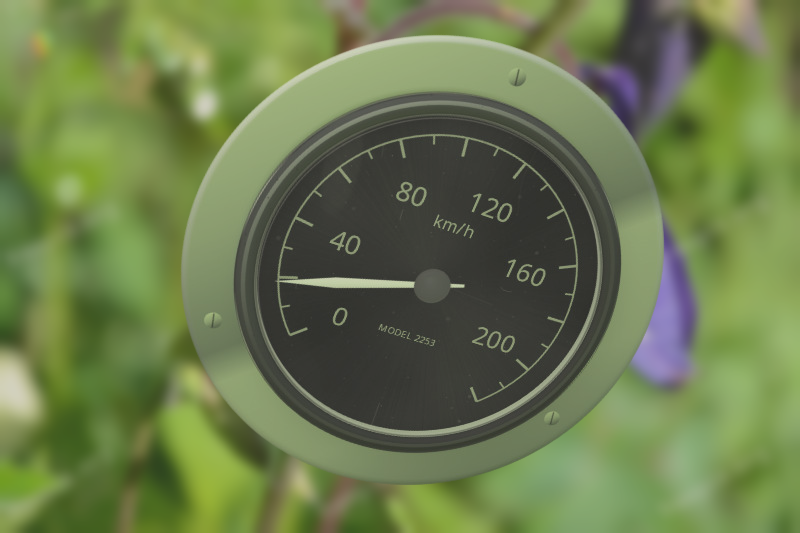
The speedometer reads 20 km/h
